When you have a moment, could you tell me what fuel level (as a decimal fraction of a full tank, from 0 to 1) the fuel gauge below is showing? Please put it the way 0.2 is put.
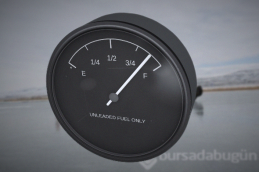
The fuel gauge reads 0.875
